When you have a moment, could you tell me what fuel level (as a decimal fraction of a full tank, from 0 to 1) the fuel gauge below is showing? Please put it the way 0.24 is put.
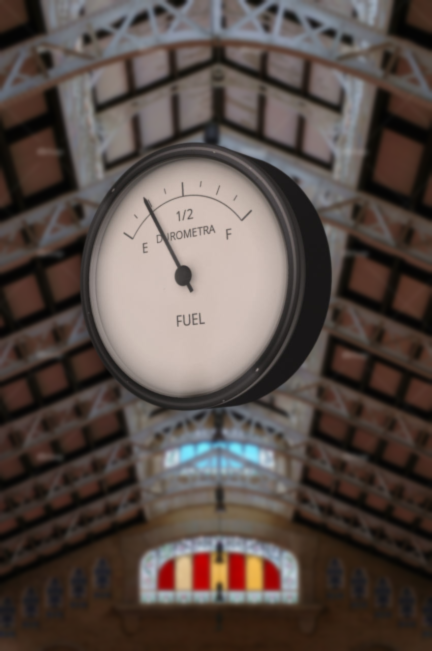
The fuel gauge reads 0.25
